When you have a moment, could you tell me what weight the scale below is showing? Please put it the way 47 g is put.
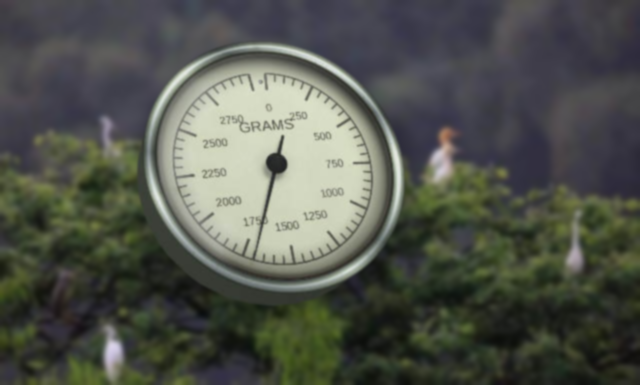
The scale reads 1700 g
